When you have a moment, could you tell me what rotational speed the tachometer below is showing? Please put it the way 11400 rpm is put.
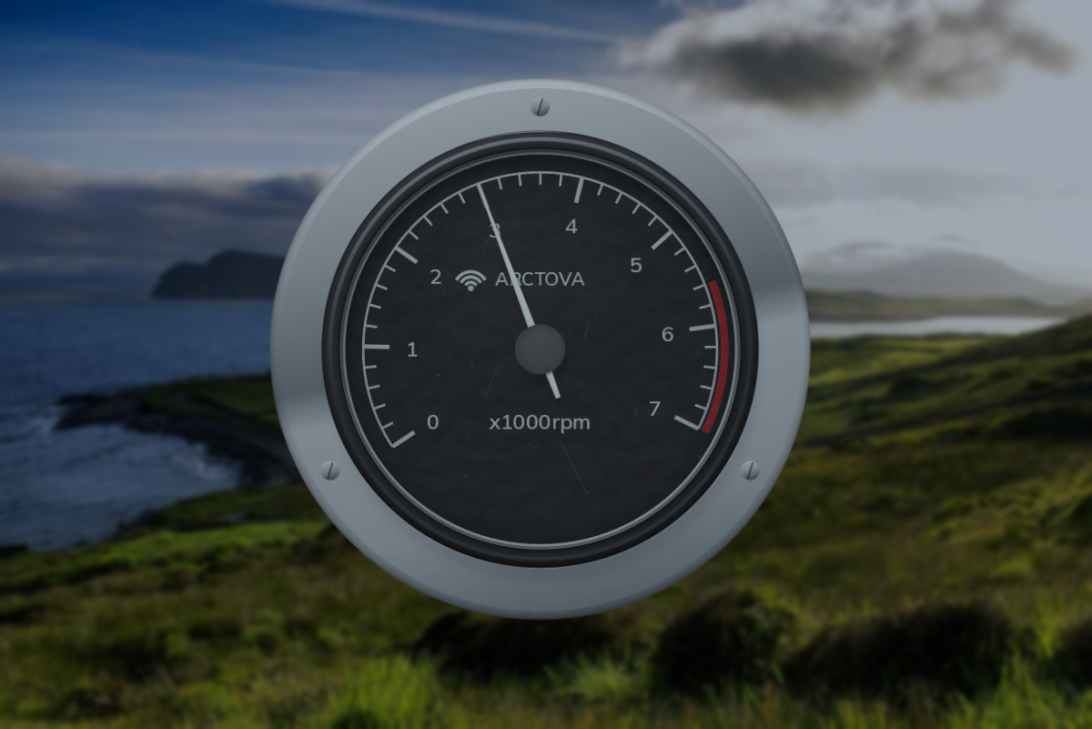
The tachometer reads 3000 rpm
